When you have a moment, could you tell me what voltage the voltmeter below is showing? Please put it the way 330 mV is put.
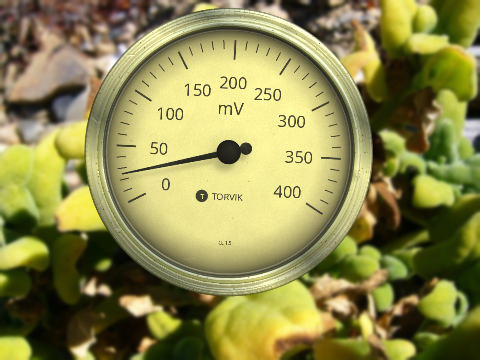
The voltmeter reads 25 mV
